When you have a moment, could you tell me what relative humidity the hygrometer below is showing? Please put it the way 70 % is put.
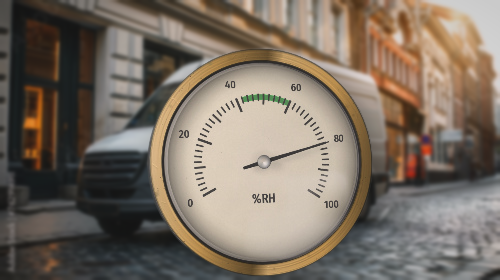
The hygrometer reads 80 %
